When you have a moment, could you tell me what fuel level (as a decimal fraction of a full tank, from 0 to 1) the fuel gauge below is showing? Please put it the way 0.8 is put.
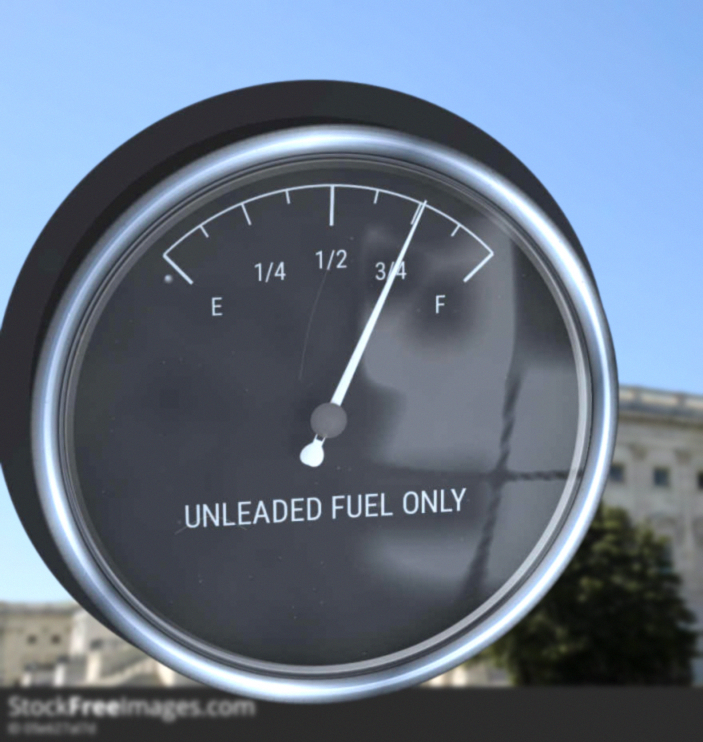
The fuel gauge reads 0.75
